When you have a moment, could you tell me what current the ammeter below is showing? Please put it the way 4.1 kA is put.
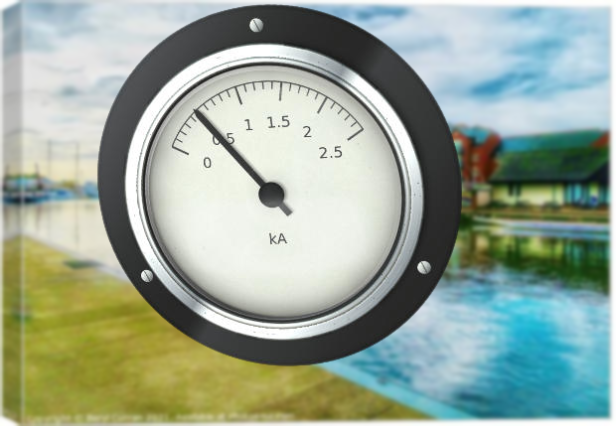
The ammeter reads 0.5 kA
